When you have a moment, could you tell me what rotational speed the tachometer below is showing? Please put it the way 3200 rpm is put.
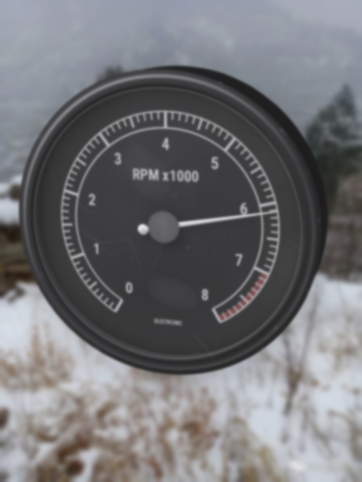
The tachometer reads 6100 rpm
